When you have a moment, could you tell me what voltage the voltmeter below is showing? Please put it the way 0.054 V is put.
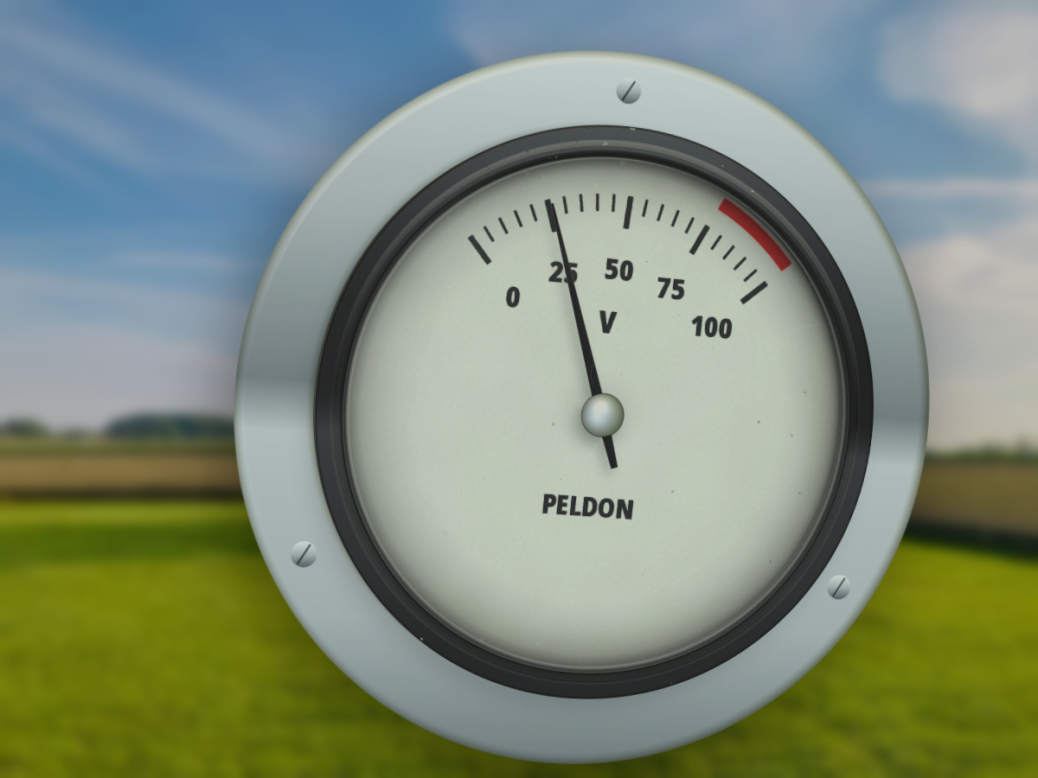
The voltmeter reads 25 V
